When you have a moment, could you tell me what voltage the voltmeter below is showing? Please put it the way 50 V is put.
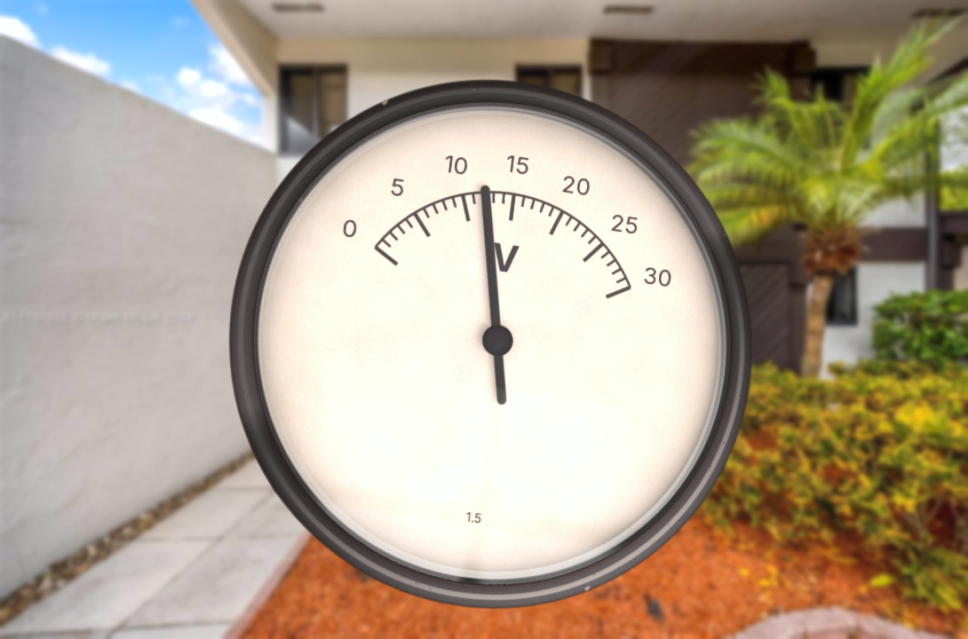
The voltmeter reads 12 V
